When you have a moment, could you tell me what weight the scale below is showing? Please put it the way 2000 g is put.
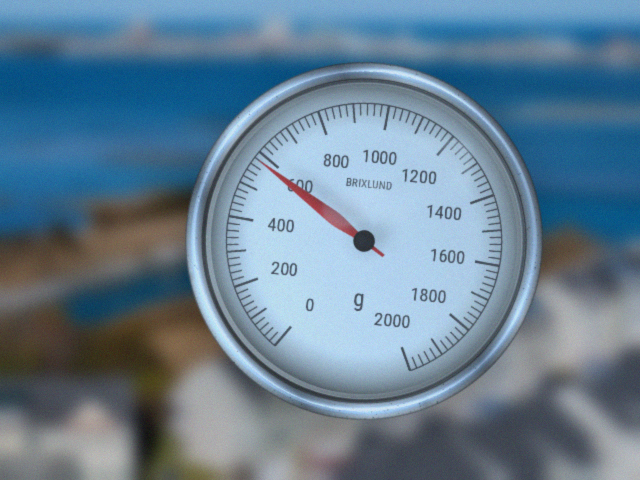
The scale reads 580 g
